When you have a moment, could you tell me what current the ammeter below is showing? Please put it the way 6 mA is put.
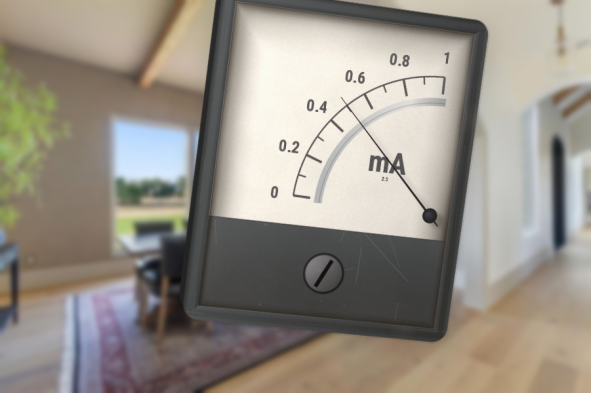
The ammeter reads 0.5 mA
